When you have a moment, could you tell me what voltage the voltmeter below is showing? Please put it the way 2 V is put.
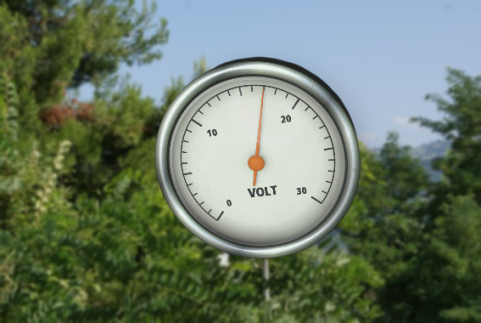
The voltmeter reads 17 V
